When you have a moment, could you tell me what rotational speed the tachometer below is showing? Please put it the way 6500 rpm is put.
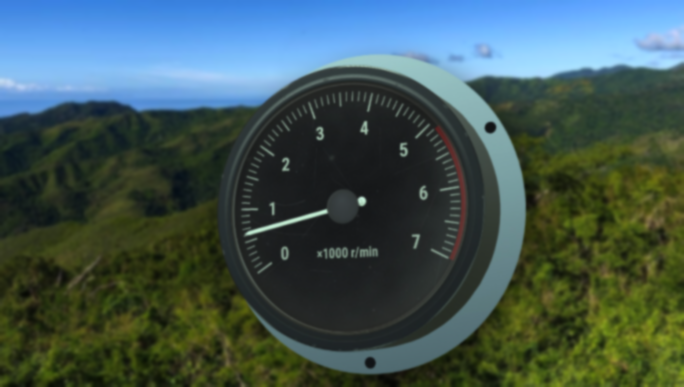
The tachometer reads 600 rpm
